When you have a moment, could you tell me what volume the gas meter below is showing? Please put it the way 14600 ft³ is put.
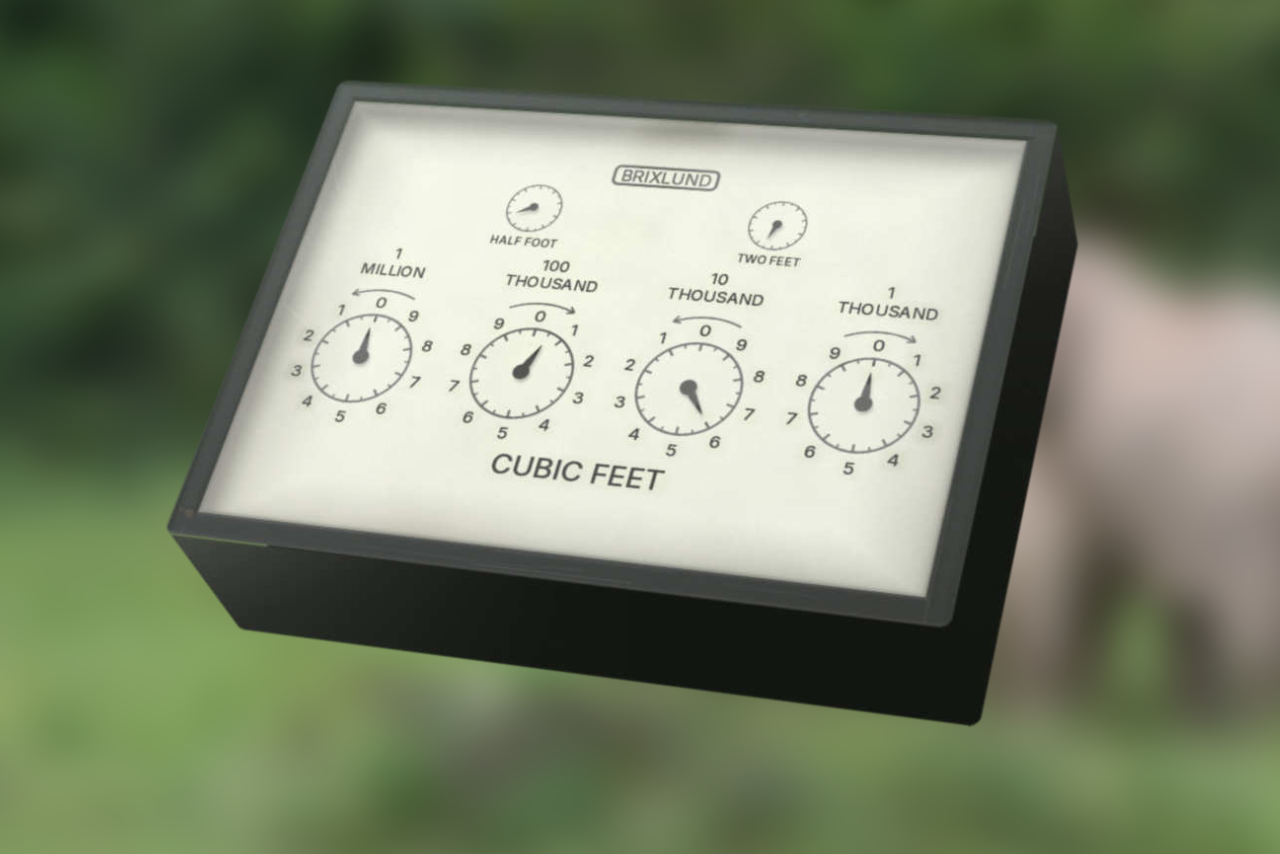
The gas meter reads 6000 ft³
